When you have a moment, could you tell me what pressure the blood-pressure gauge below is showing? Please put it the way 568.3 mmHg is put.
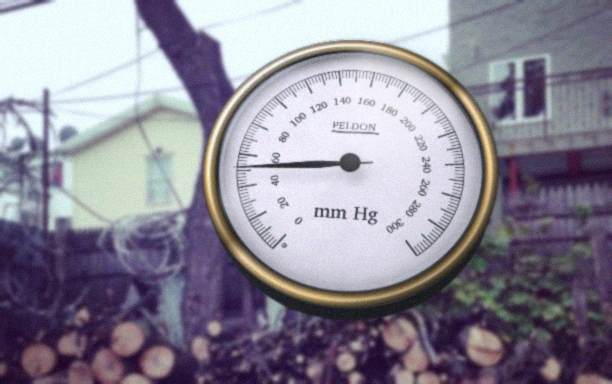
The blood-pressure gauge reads 50 mmHg
